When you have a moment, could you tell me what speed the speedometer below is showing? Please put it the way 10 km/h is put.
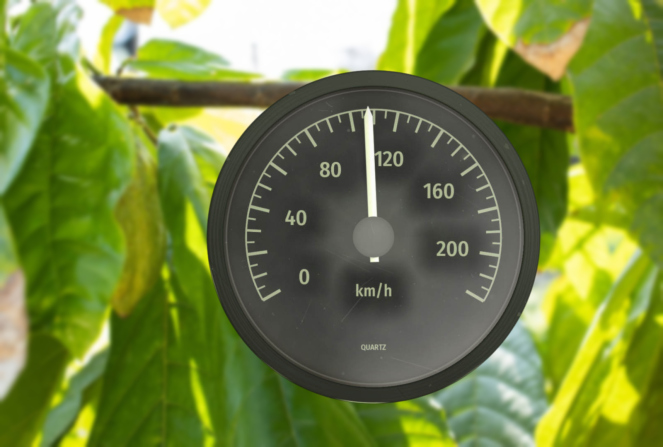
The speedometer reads 107.5 km/h
